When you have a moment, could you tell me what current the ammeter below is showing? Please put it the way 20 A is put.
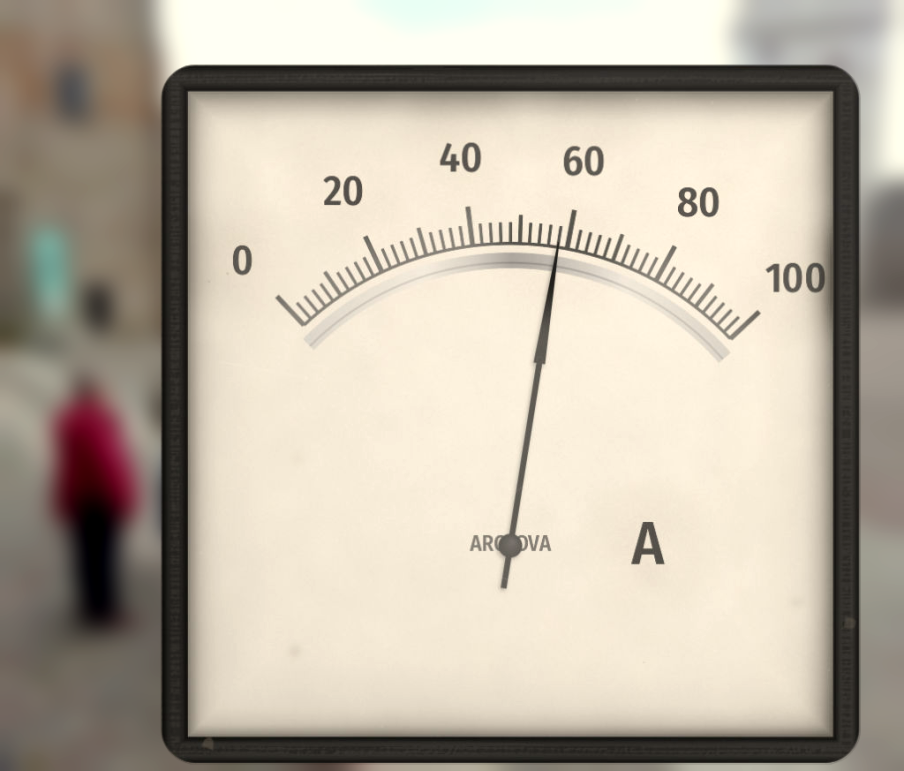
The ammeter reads 58 A
